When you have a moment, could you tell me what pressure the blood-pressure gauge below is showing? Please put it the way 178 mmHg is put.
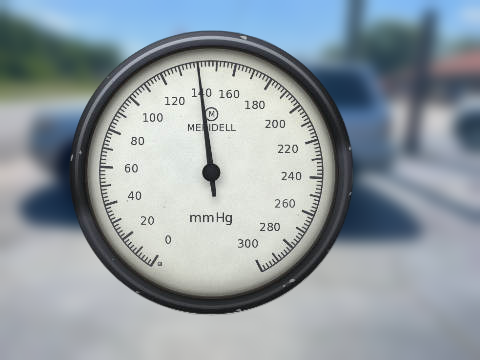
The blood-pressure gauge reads 140 mmHg
